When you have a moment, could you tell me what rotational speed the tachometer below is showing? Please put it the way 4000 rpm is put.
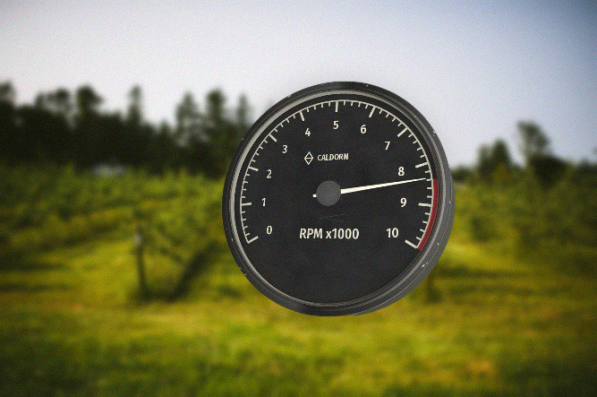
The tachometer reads 8400 rpm
